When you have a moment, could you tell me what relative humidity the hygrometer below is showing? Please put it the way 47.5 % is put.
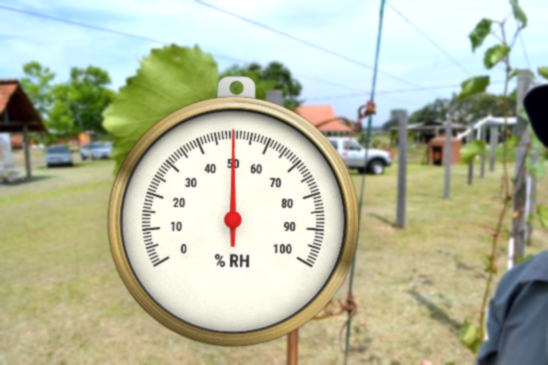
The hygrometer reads 50 %
